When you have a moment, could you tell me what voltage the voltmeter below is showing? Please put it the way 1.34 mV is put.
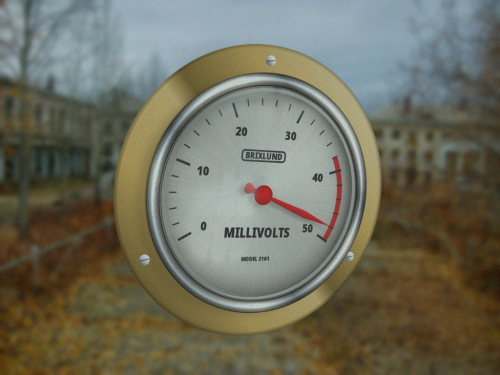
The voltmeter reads 48 mV
